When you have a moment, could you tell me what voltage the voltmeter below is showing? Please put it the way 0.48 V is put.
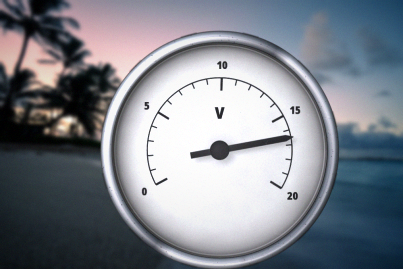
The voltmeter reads 16.5 V
